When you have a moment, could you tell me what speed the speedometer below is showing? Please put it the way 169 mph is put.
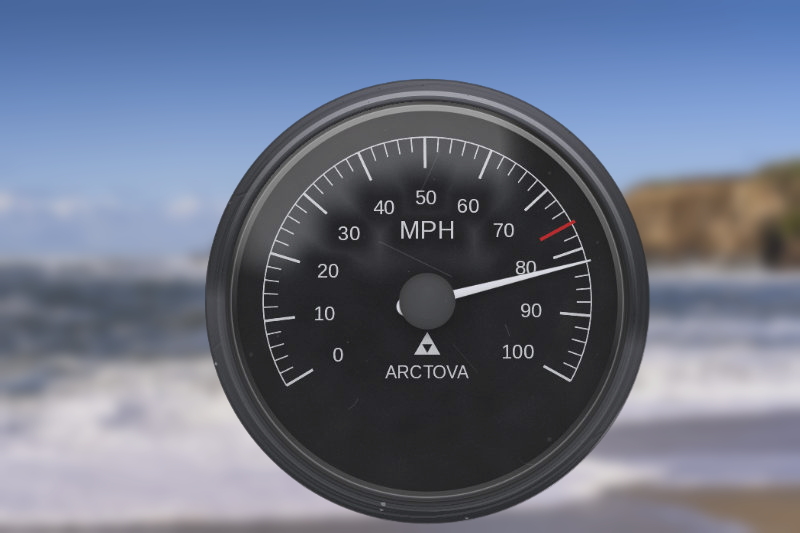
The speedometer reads 82 mph
